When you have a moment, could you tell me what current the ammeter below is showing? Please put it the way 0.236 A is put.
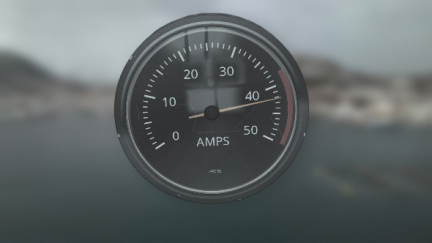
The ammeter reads 42 A
